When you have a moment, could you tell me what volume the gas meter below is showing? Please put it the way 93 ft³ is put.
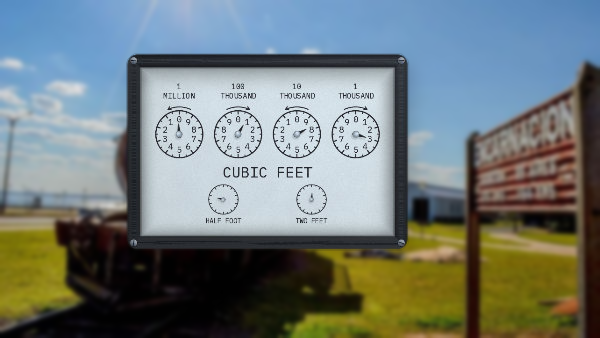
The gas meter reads 8300 ft³
